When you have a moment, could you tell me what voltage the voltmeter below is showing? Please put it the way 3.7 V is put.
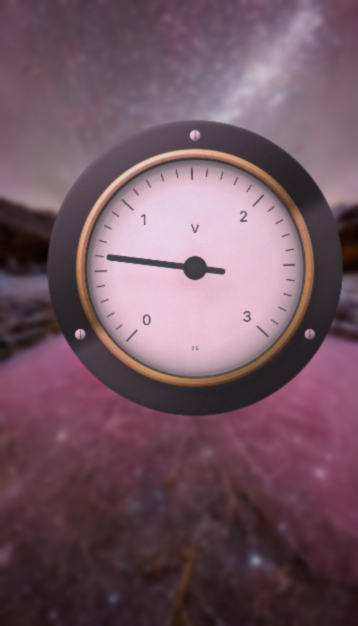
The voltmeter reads 0.6 V
